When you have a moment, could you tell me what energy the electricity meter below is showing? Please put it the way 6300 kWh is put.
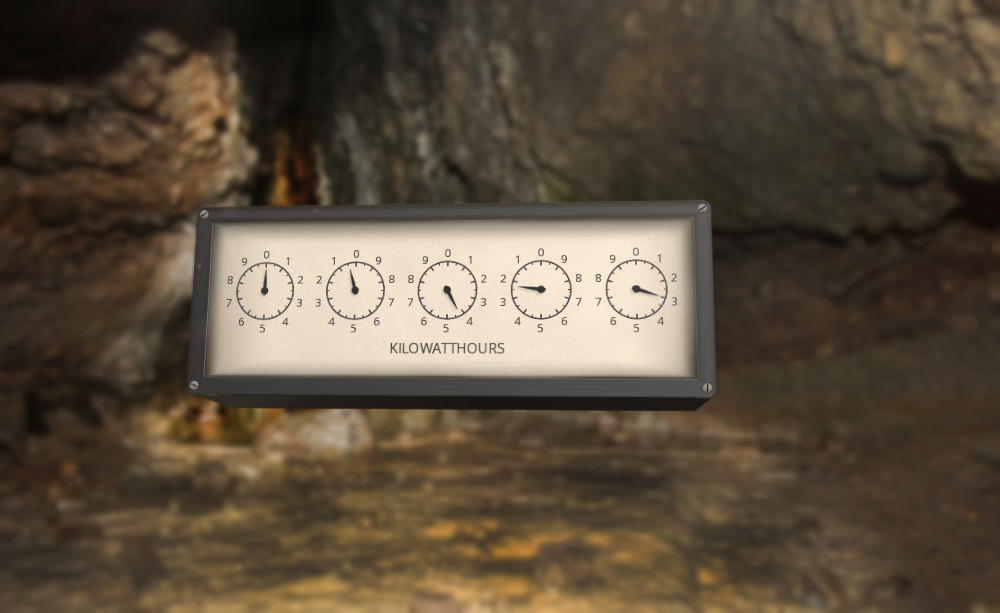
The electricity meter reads 423 kWh
